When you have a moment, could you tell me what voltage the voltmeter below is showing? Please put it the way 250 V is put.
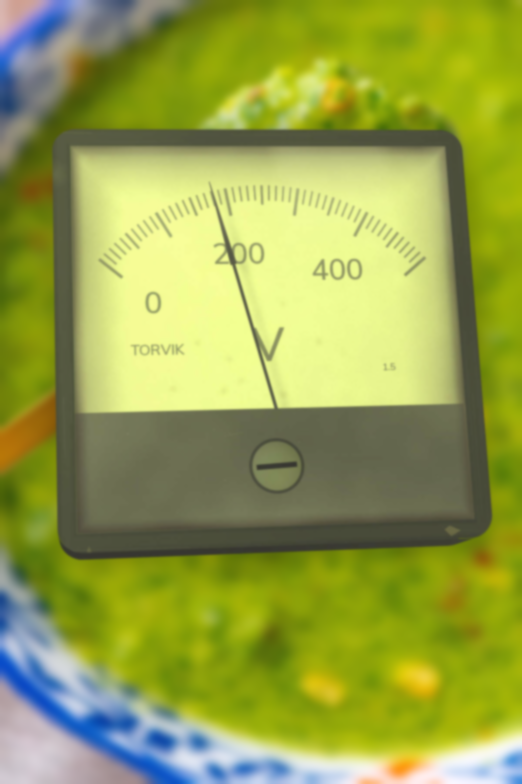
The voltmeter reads 180 V
